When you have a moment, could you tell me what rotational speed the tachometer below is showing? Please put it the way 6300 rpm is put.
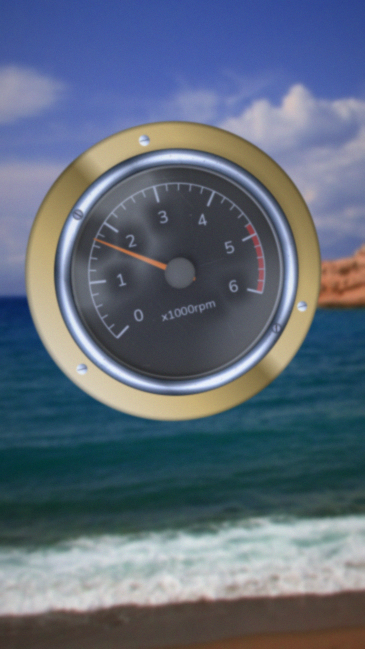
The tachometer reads 1700 rpm
